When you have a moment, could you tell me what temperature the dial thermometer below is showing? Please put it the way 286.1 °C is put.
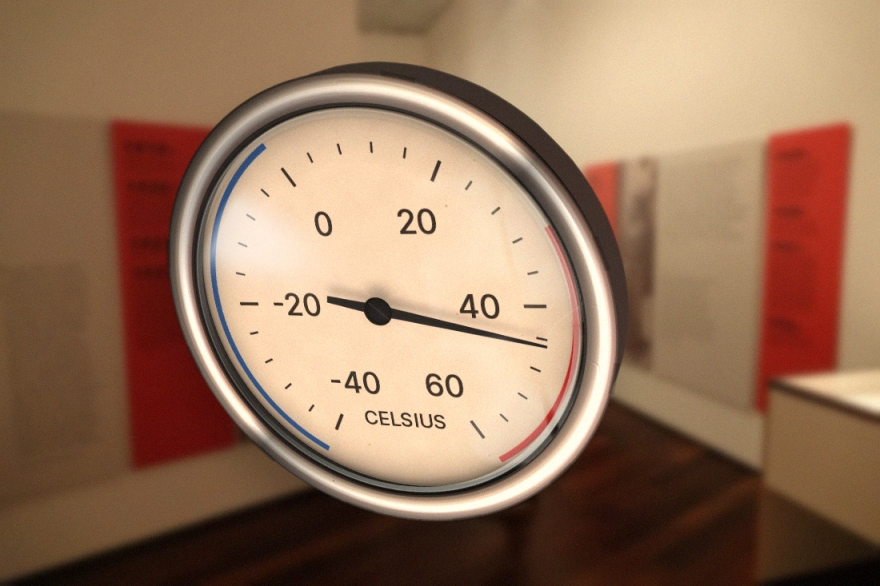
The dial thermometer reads 44 °C
